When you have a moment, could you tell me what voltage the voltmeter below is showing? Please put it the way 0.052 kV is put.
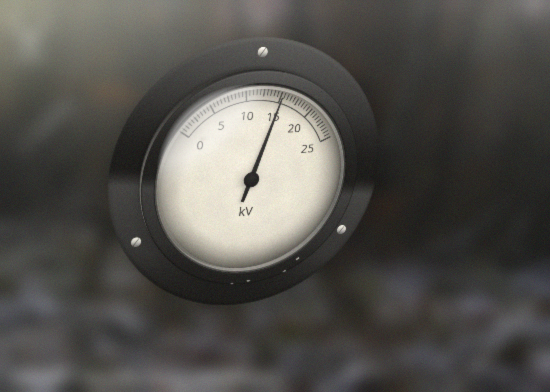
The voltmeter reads 15 kV
